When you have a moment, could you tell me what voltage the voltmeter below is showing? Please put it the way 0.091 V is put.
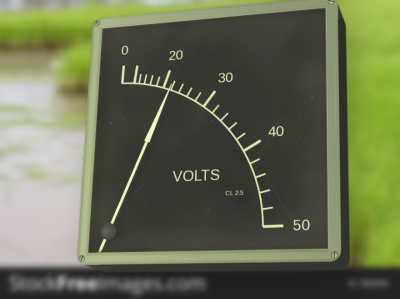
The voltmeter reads 22 V
